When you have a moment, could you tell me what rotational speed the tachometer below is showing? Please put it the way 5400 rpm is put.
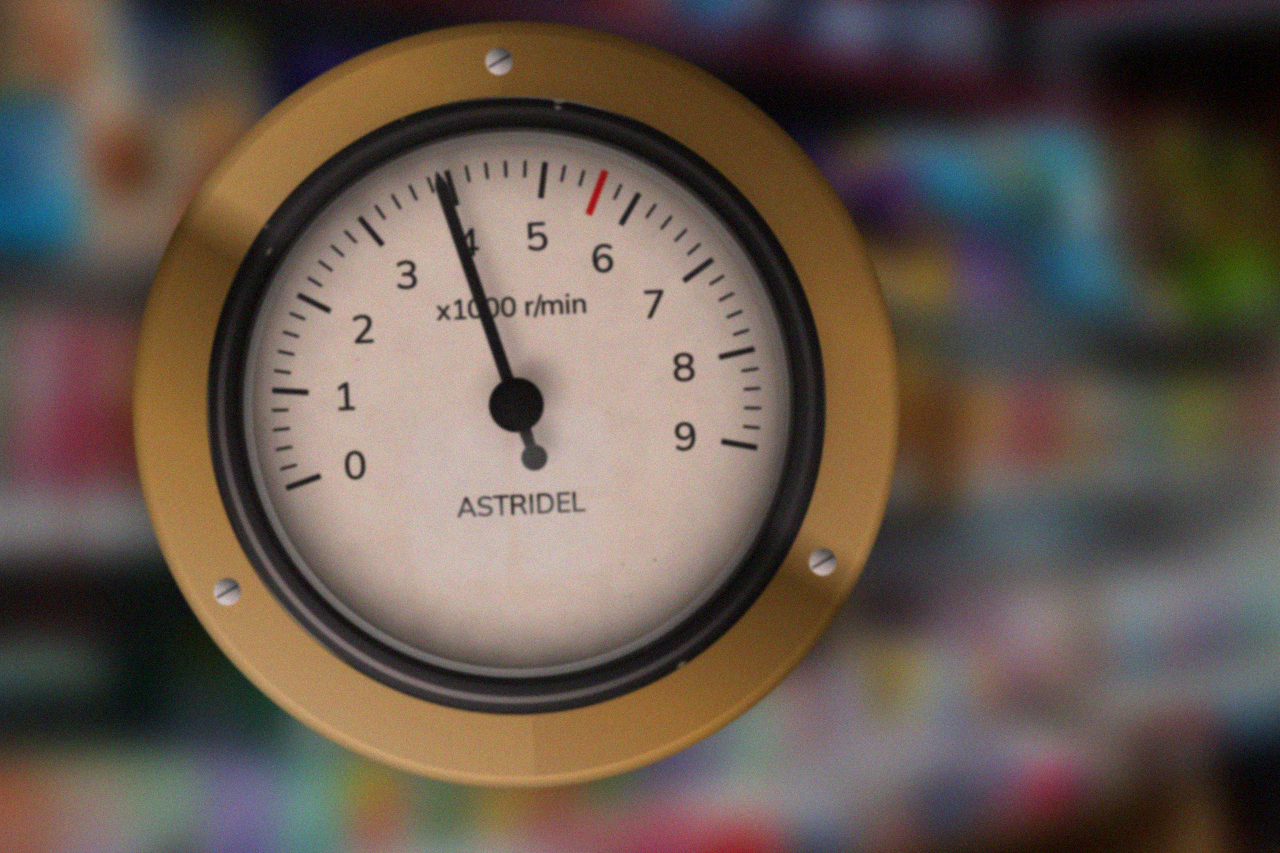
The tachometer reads 3900 rpm
